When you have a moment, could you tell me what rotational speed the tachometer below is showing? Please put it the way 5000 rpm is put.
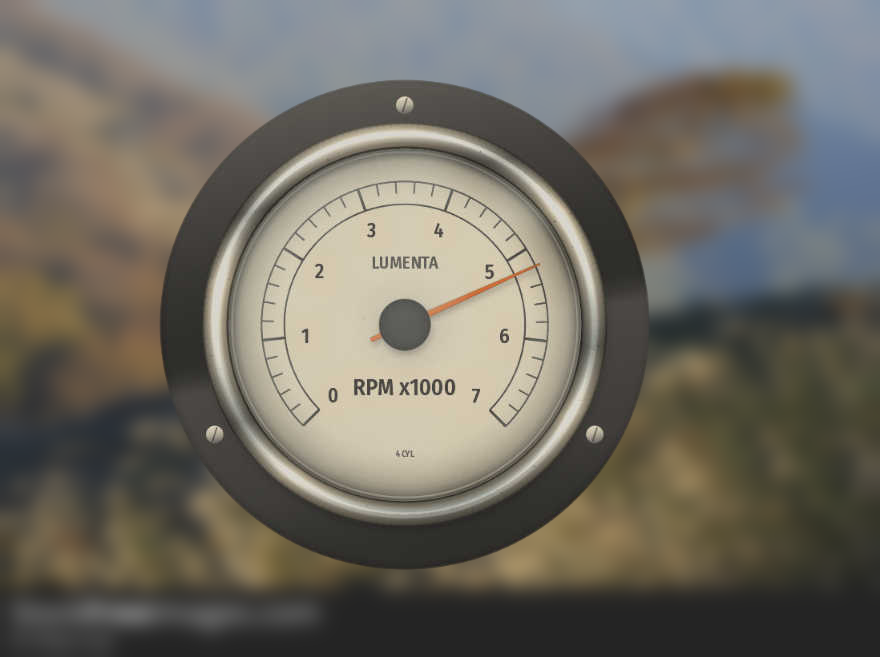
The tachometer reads 5200 rpm
